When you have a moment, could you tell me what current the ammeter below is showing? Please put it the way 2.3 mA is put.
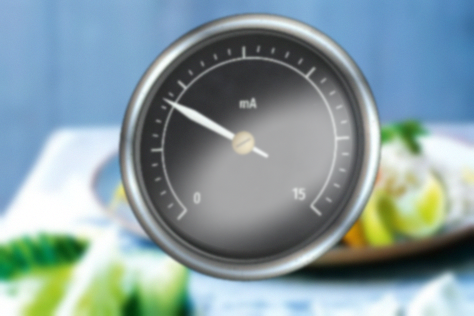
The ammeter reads 4.25 mA
